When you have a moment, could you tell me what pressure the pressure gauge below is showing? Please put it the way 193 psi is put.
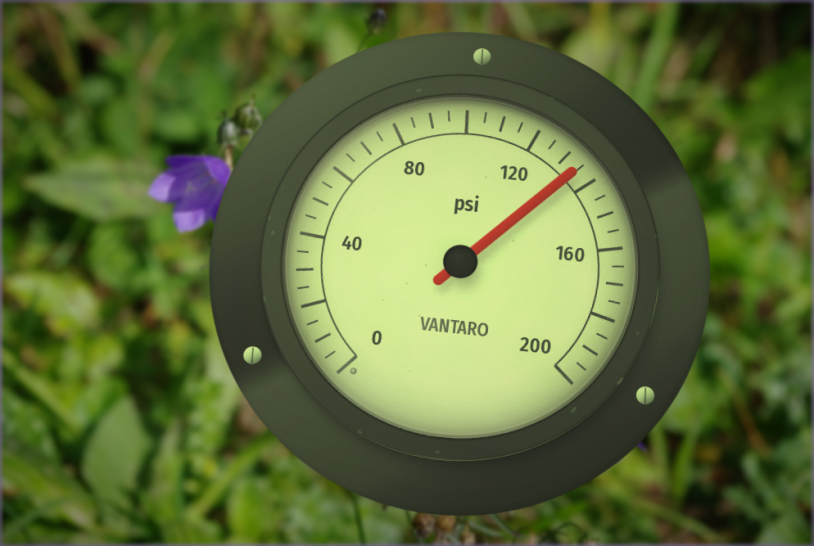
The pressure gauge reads 135 psi
